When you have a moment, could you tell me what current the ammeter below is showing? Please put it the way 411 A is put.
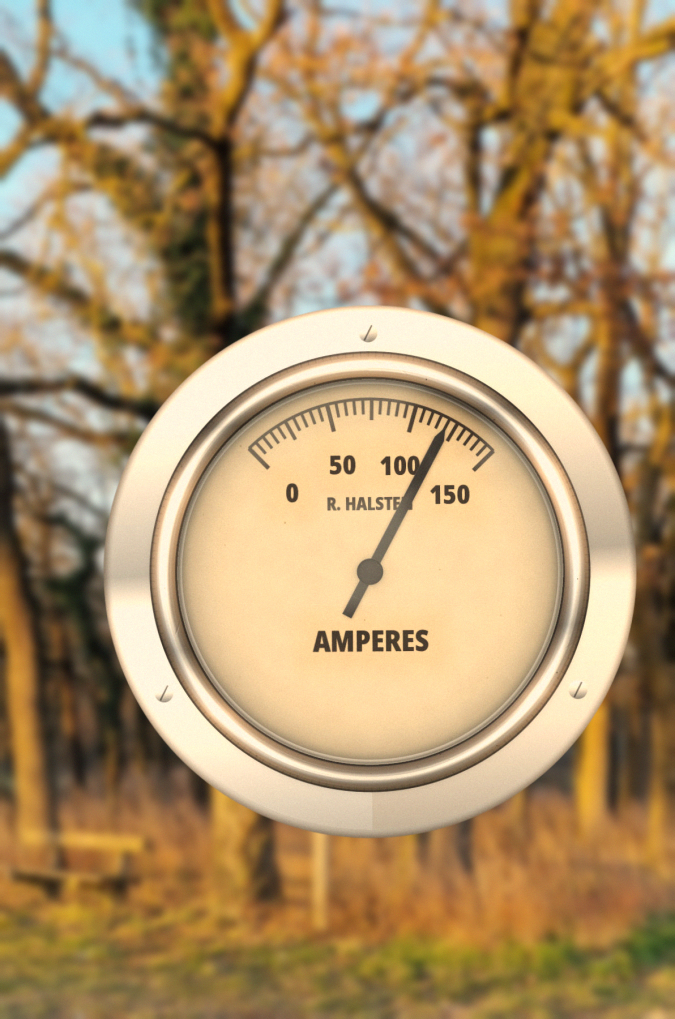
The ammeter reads 120 A
